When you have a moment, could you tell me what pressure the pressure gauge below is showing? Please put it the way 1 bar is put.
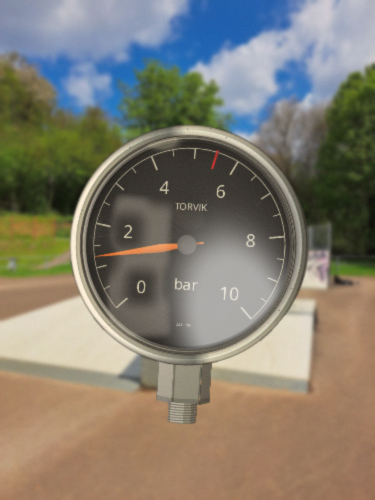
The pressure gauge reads 1.25 bar
